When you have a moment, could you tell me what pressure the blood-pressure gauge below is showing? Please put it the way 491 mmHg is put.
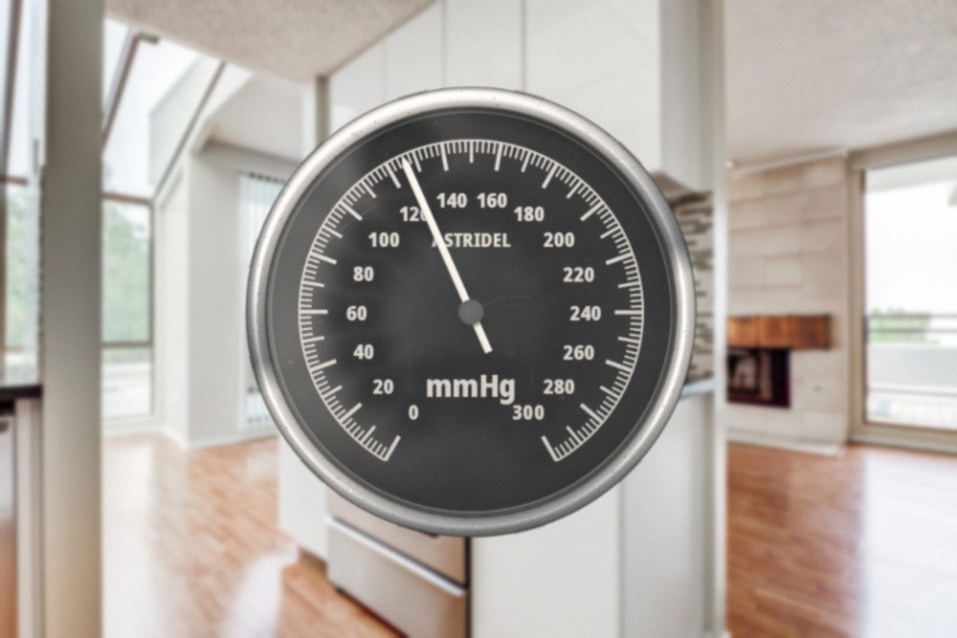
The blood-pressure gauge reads 126 mmHg
